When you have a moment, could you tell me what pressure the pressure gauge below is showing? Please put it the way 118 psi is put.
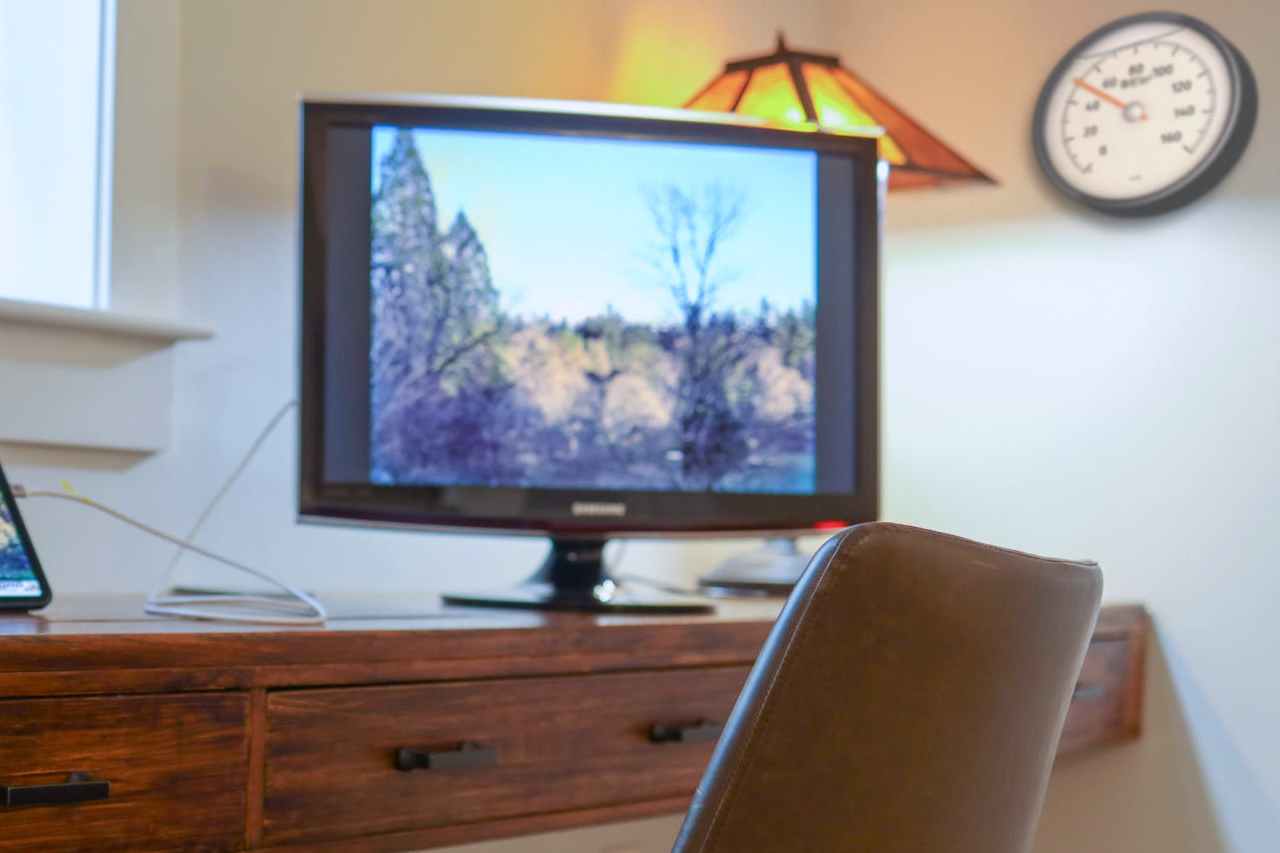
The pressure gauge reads 50 psi
